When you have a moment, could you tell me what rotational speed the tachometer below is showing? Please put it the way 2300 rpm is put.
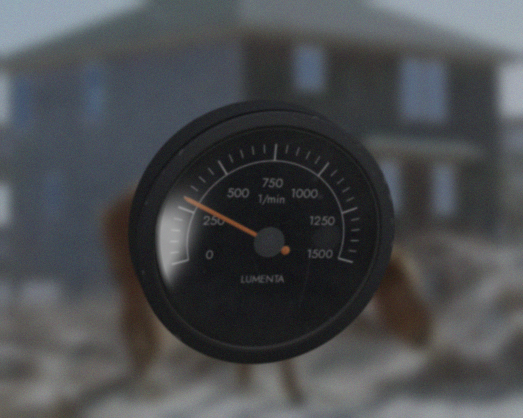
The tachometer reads 300 rpm
